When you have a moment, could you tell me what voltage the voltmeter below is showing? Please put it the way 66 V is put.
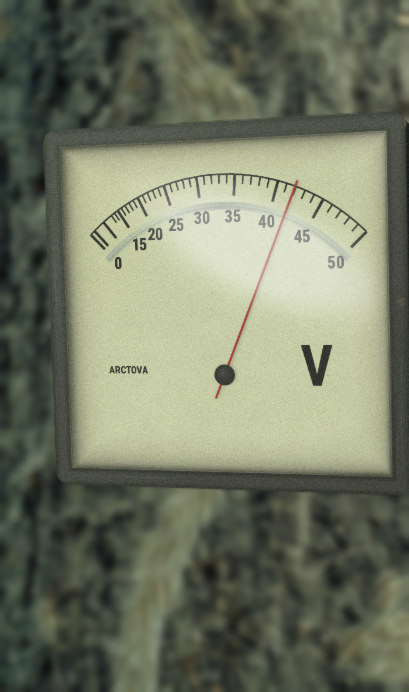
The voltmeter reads 42 V
